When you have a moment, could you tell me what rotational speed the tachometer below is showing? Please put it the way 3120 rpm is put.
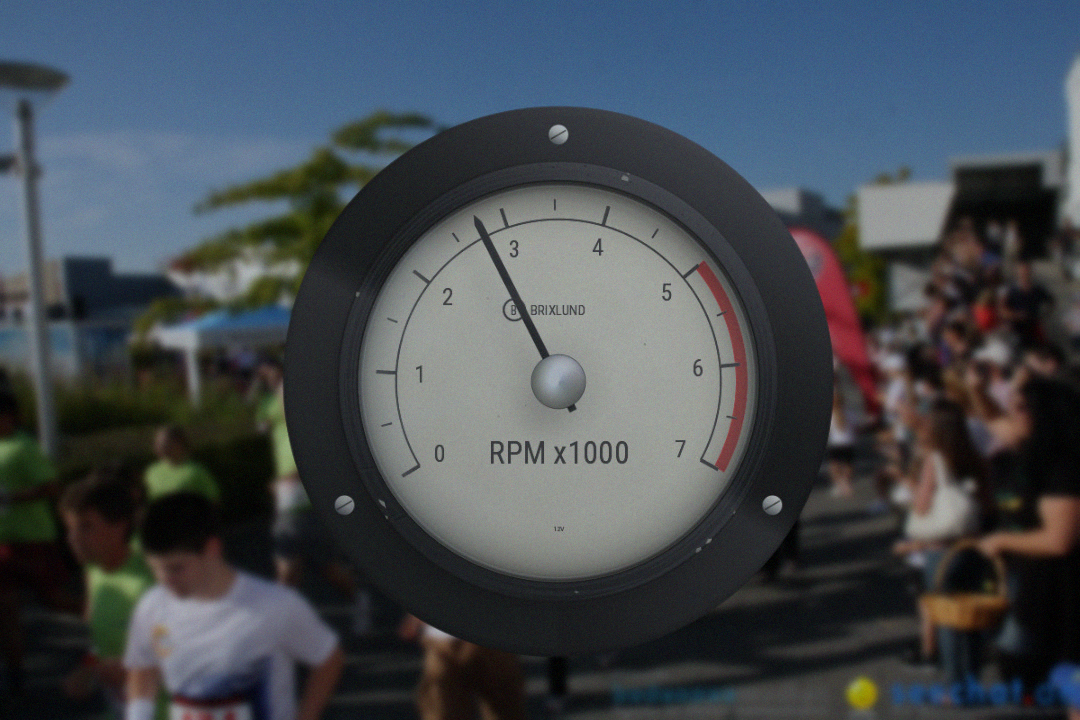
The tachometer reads 2750 rpm
